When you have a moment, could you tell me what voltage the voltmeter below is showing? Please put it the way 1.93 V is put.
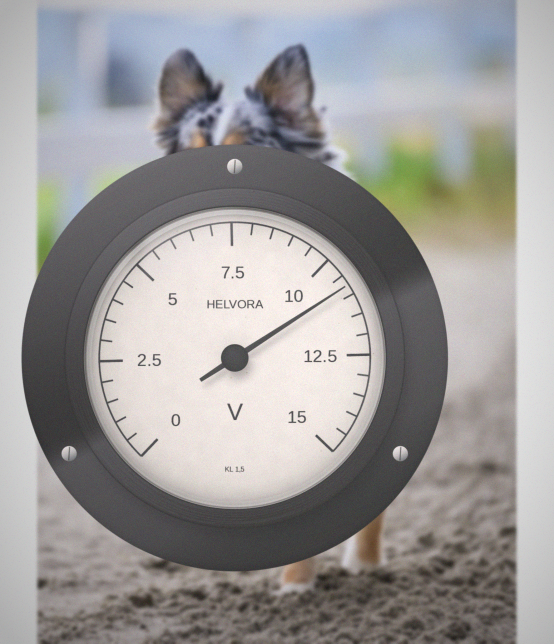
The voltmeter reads 10.75 V
